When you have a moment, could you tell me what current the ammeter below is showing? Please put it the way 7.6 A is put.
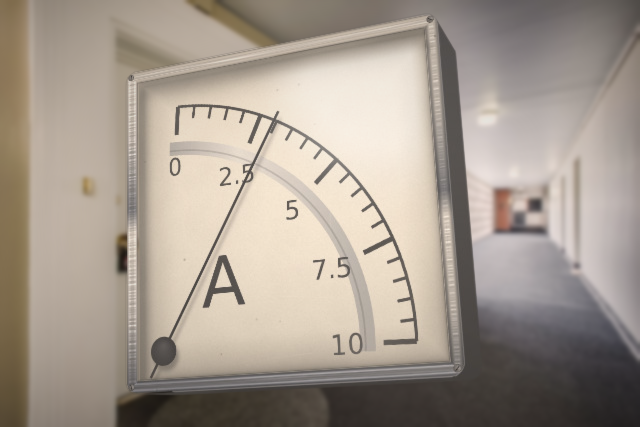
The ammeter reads 3 A
